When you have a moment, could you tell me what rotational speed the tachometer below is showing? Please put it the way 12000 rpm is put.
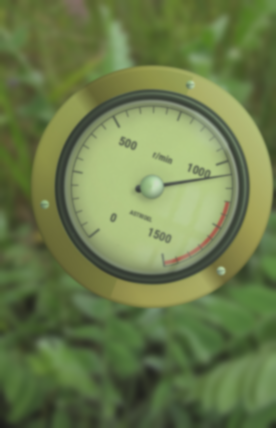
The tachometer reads 1050 rpm
